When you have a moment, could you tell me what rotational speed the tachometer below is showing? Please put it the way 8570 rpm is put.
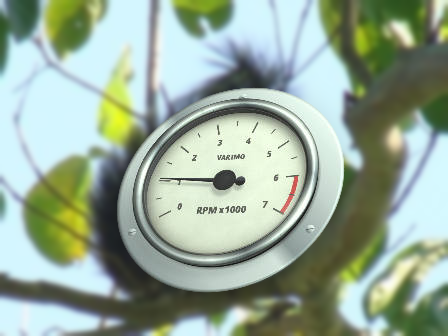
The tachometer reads 1000 rpm
